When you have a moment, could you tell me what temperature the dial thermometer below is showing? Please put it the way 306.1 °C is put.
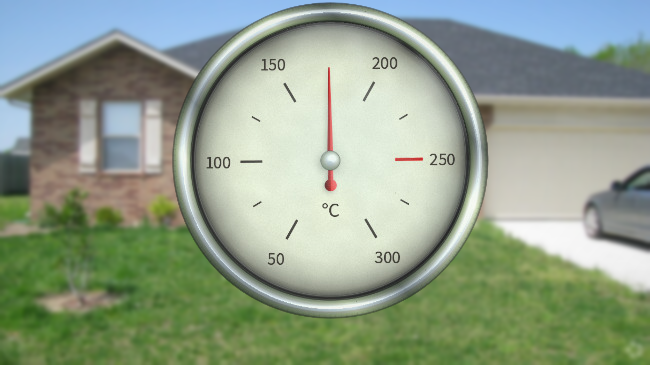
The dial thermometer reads 175 °C
